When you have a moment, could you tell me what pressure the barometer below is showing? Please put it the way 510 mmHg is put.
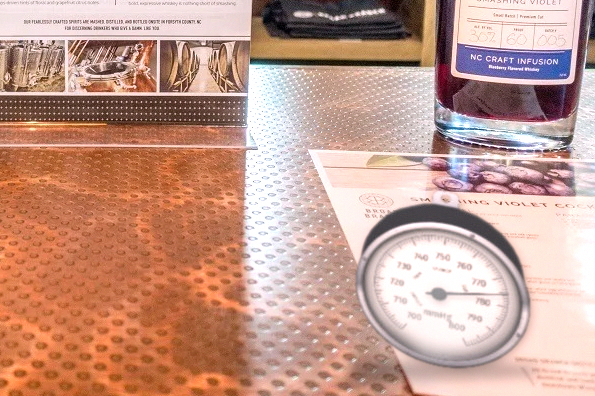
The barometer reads 775 mmHg
